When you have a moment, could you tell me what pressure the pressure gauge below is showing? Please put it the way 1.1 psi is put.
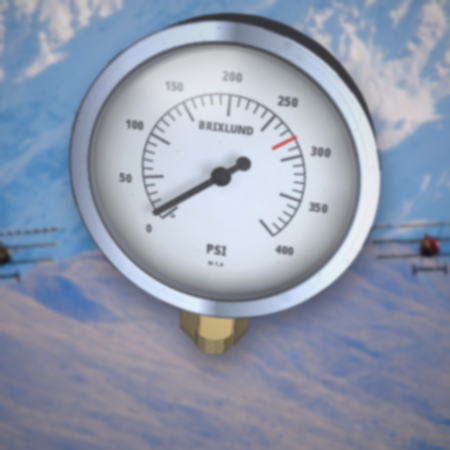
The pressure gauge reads 10 psi
